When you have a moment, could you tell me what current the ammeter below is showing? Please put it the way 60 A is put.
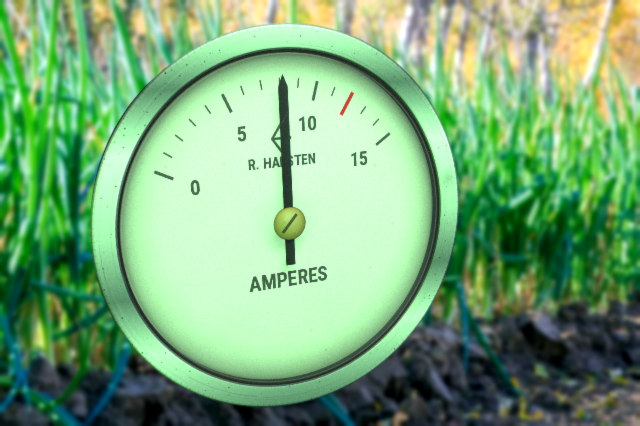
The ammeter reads 8 A
